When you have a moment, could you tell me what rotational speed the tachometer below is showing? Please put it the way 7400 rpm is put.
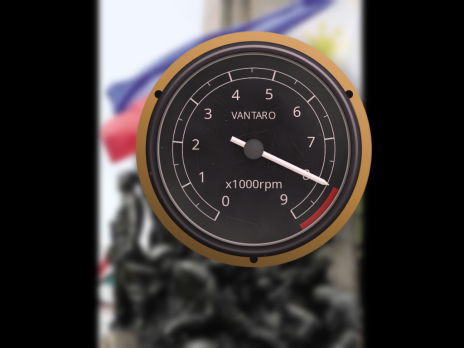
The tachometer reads 8000 rpm
